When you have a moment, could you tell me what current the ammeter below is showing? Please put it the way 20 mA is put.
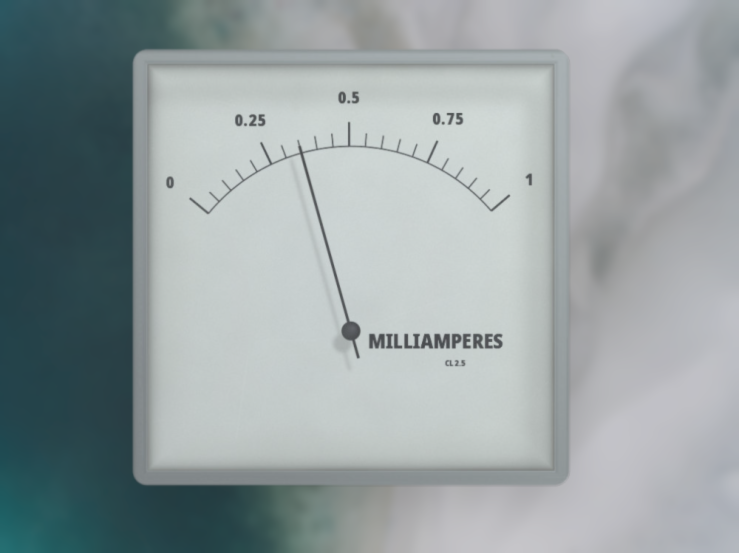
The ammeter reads 0.35 mA
